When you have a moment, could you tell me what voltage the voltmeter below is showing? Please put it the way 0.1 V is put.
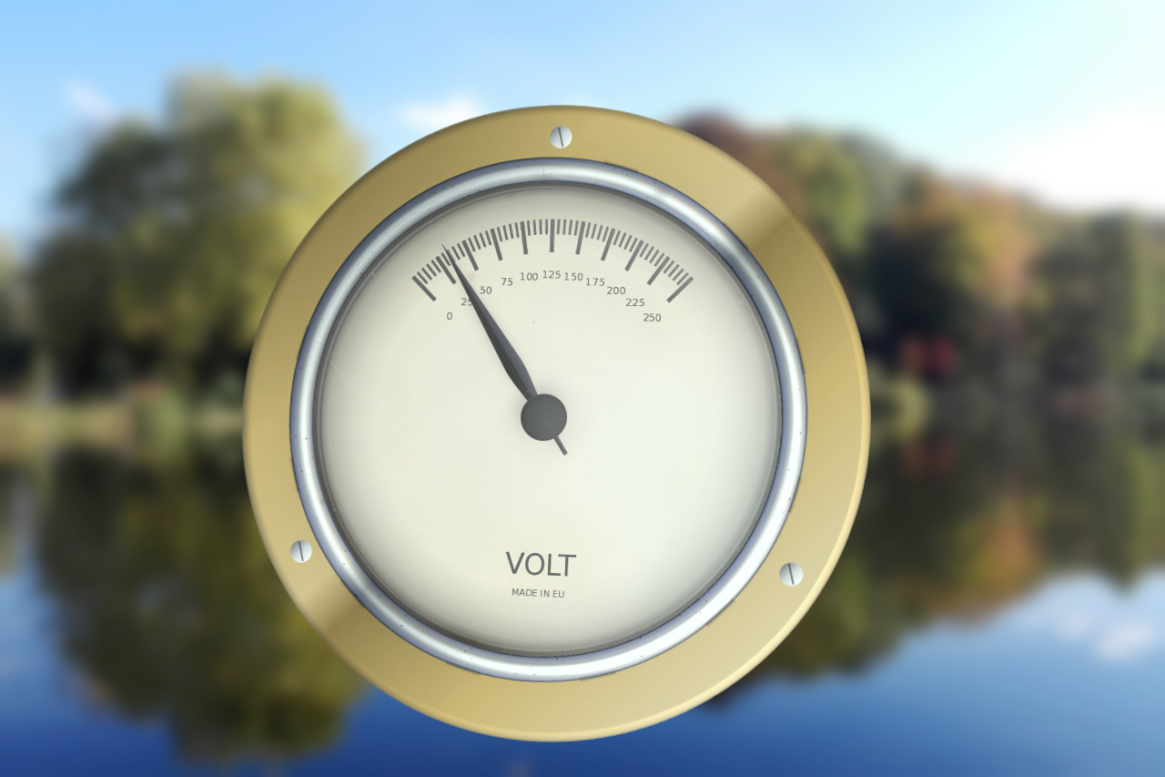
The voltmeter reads 35 V
